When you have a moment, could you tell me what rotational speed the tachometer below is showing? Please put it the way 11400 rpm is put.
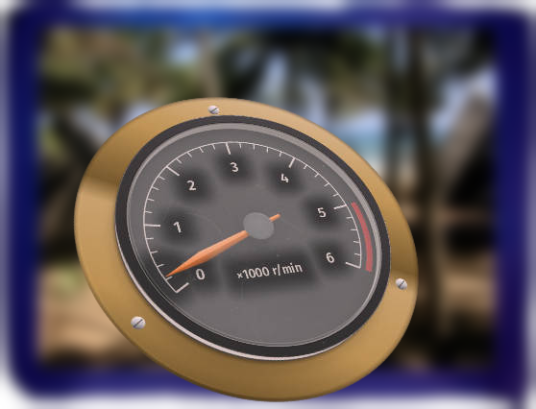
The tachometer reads 200 rpm
